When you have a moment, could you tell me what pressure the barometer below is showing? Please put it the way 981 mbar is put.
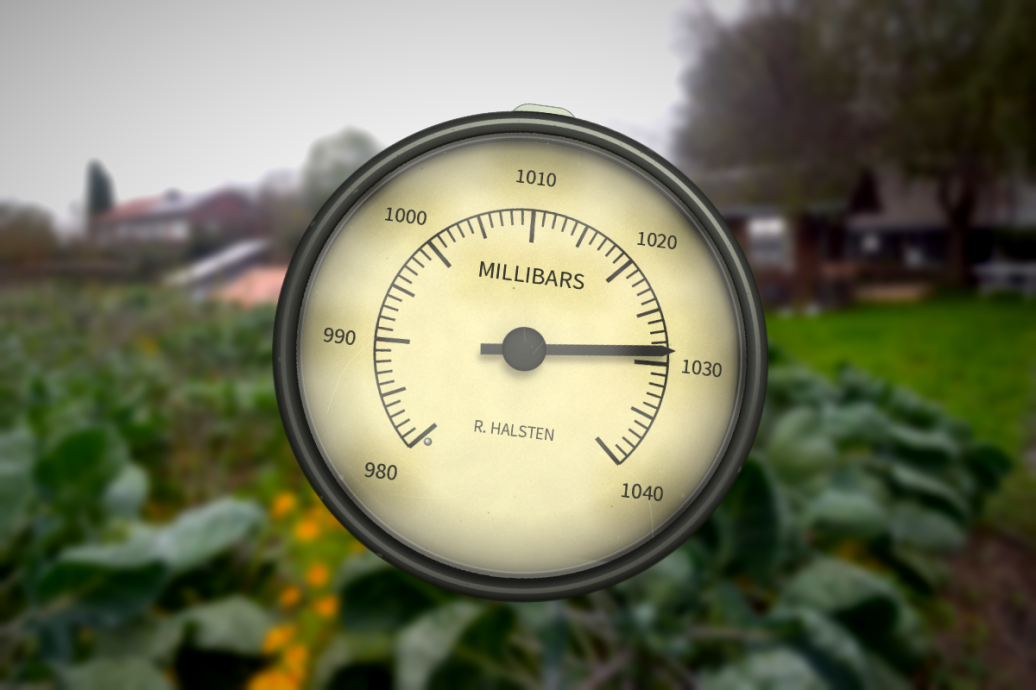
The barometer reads 1029 mbar
